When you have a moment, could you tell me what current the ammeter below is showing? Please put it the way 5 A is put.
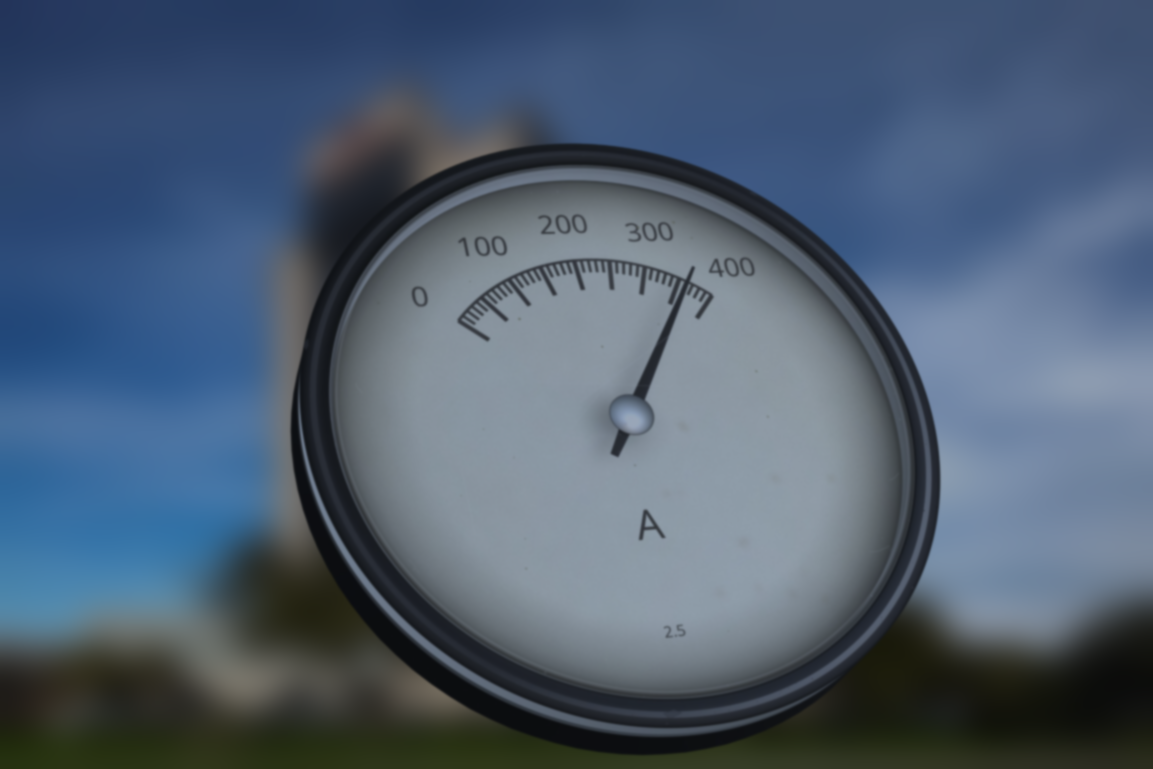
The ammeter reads 360 A
